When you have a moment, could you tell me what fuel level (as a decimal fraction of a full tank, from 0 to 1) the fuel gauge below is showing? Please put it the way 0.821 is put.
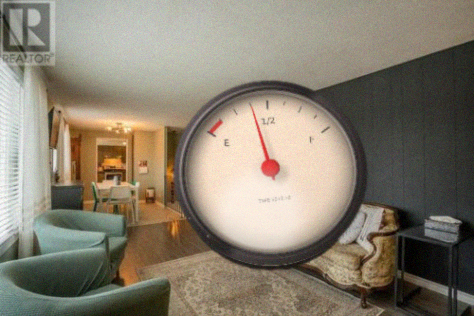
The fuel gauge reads 0.375
